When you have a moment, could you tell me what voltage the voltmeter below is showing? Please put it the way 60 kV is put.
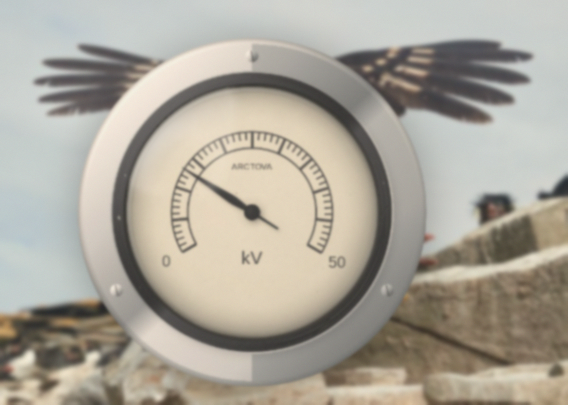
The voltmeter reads 13 kV
